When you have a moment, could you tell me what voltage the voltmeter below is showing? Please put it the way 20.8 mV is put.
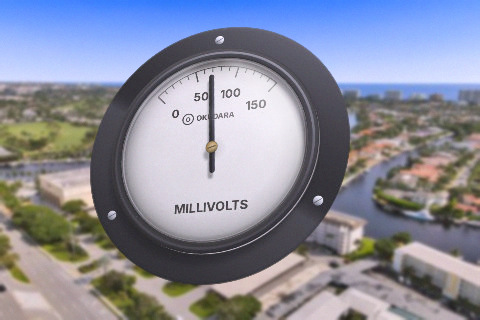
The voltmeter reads 70 mV
